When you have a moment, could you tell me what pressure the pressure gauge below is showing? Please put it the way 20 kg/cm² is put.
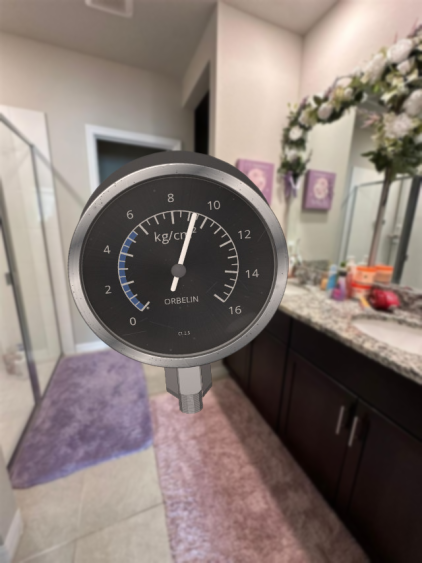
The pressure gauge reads 9.25 kg/cm²
